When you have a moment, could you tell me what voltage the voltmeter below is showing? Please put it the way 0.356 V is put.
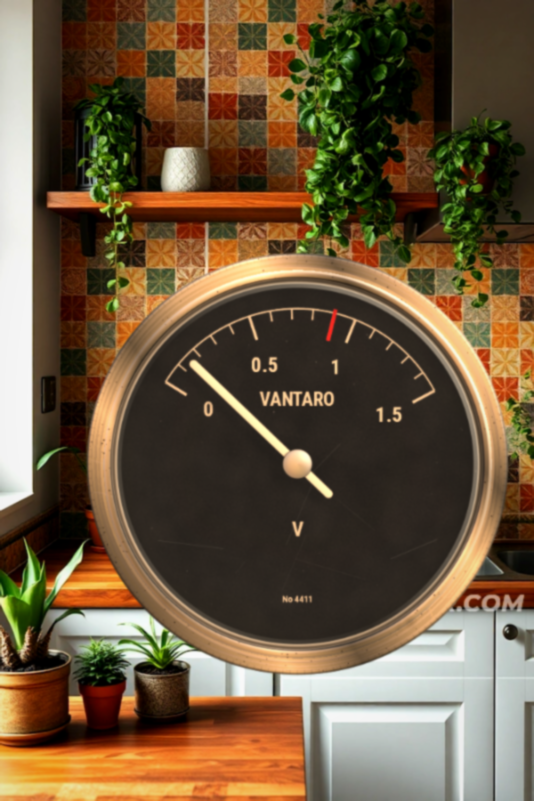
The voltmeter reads 0.15 V
